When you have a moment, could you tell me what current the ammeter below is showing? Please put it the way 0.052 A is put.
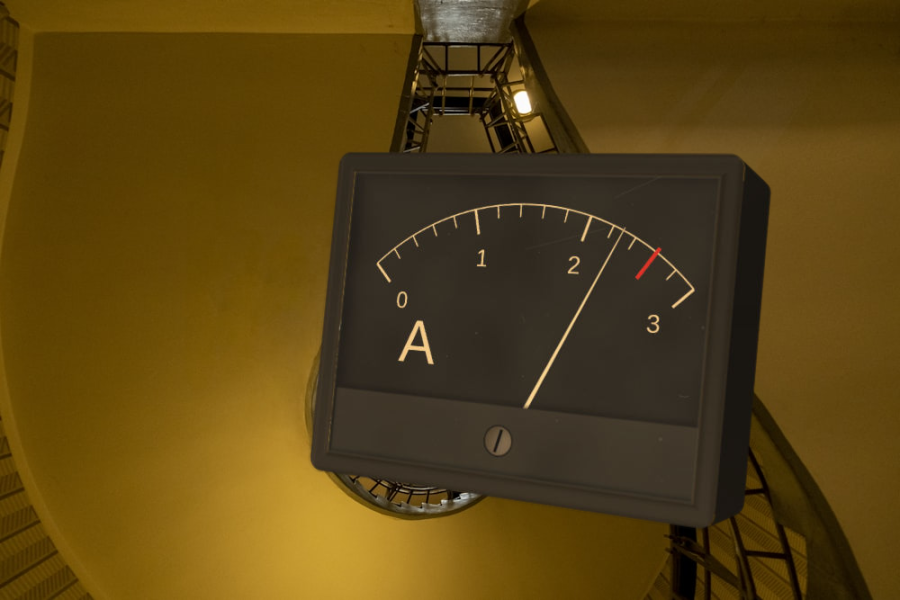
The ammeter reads 2.3 A
